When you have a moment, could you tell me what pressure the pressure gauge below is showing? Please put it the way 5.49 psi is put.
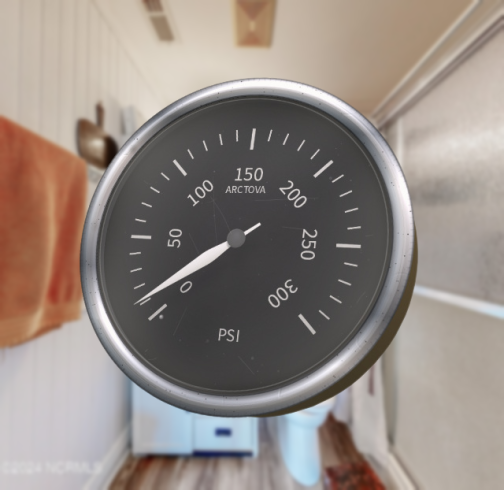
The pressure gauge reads 10 psi
